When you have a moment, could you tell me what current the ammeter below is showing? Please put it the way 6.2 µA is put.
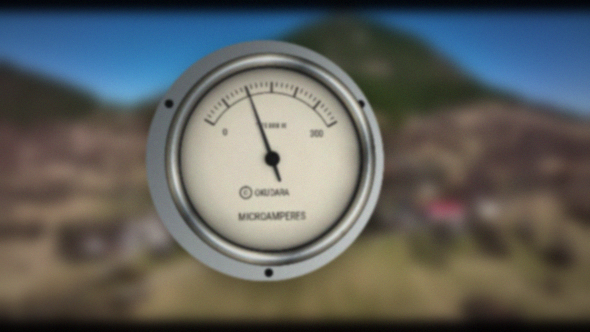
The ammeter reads 100 µA
